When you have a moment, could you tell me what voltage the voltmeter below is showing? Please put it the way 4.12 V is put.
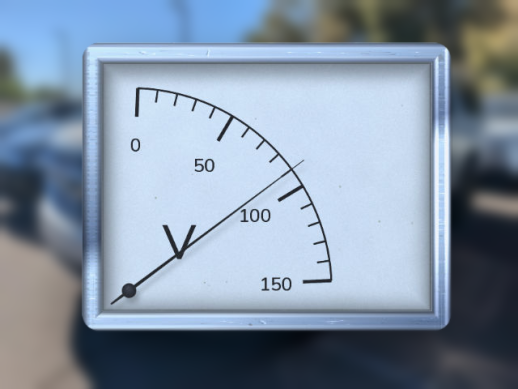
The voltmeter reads 90 V
